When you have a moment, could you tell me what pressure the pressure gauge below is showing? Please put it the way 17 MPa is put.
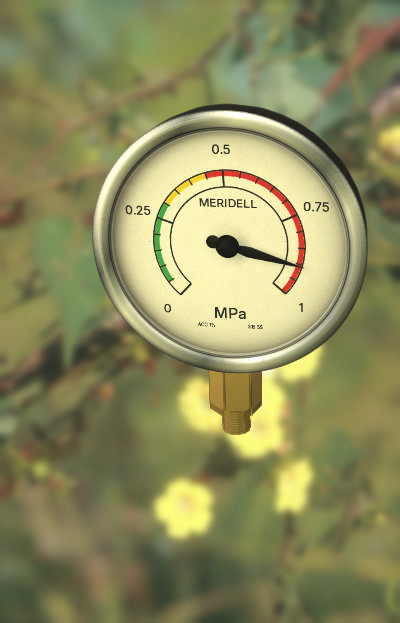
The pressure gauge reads 0.9 MPa
